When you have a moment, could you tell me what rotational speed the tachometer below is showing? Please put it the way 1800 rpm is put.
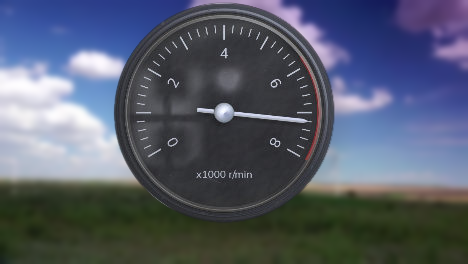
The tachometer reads 7200 rpm
